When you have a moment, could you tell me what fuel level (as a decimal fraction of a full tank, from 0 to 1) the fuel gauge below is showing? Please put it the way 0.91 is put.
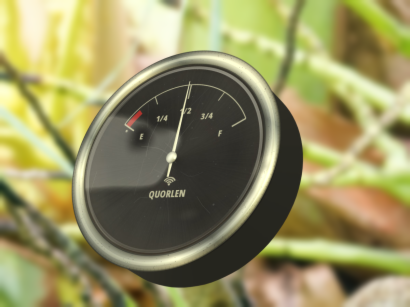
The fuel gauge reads 0.5
